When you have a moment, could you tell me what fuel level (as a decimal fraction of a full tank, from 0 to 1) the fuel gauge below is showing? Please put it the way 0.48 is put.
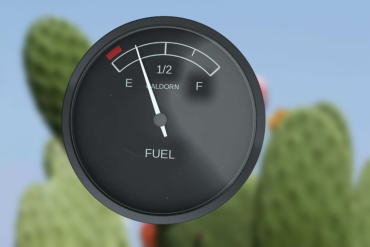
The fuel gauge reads 0.25
